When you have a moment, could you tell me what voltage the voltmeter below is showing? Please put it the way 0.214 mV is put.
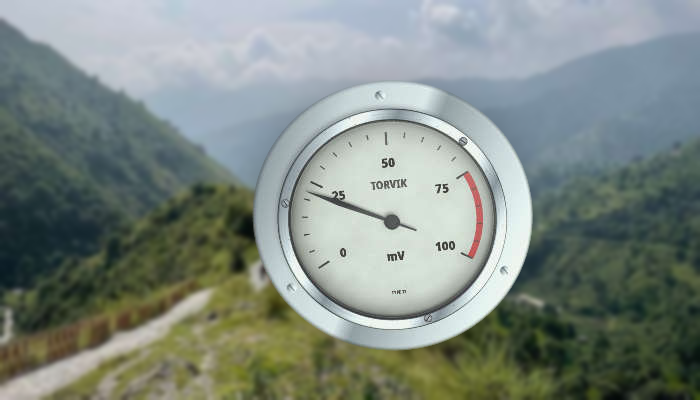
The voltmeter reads 22.5 mV
